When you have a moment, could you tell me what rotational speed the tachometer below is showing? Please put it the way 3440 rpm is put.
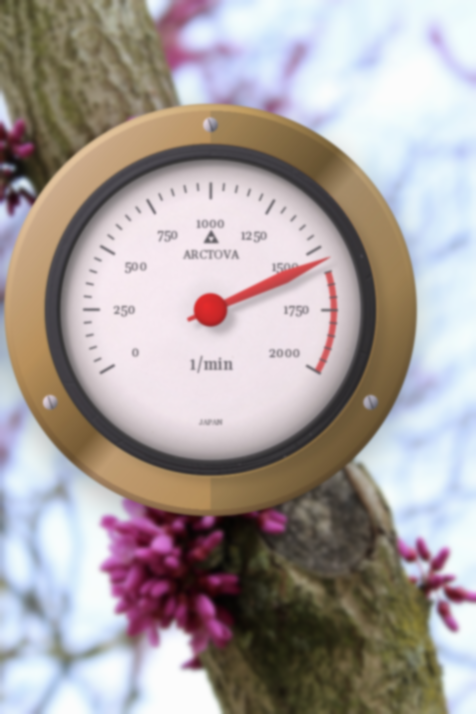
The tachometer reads 1550 rpm
